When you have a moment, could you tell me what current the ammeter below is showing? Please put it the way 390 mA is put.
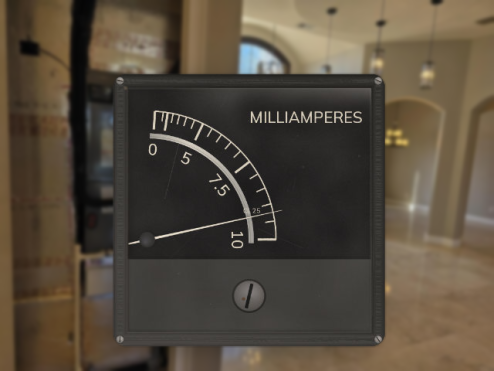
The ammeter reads 9.25 mA
